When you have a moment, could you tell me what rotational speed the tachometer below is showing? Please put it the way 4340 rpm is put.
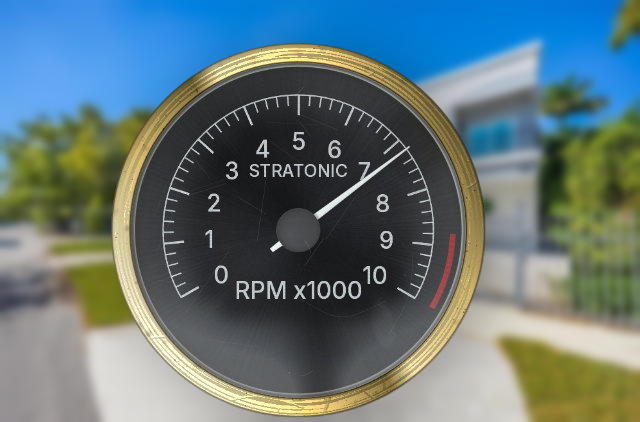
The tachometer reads 7200 rpm
